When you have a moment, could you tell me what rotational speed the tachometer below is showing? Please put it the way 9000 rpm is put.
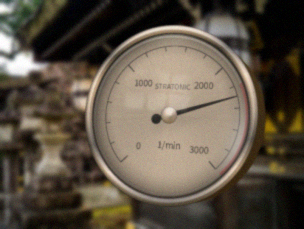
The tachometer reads 2300 rpm
